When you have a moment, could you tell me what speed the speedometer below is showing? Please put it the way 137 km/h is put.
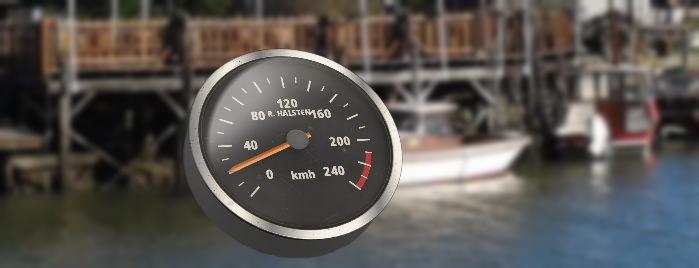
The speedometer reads 20 km/h
